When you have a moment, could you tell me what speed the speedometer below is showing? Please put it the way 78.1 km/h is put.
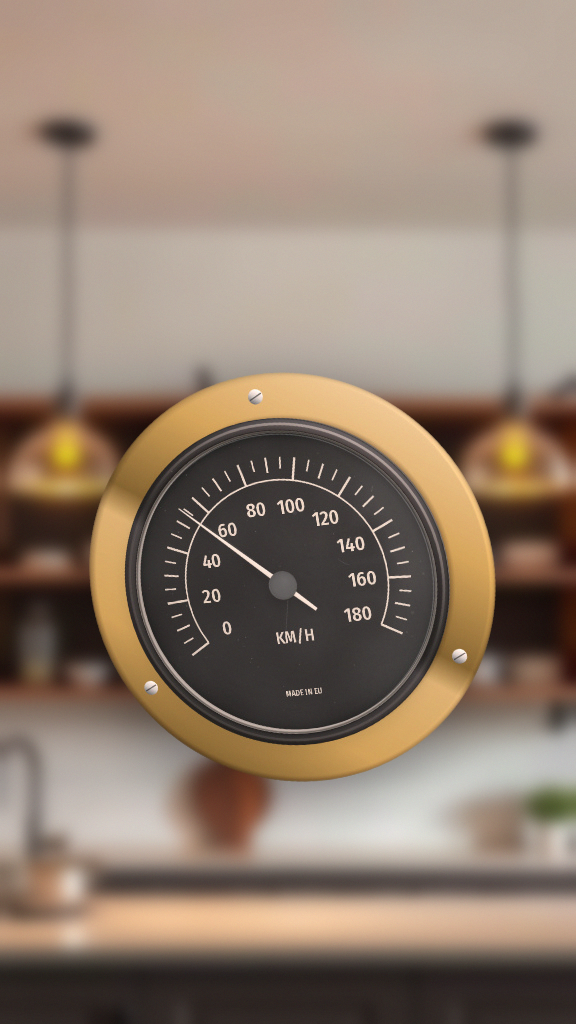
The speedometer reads 55 km/h
